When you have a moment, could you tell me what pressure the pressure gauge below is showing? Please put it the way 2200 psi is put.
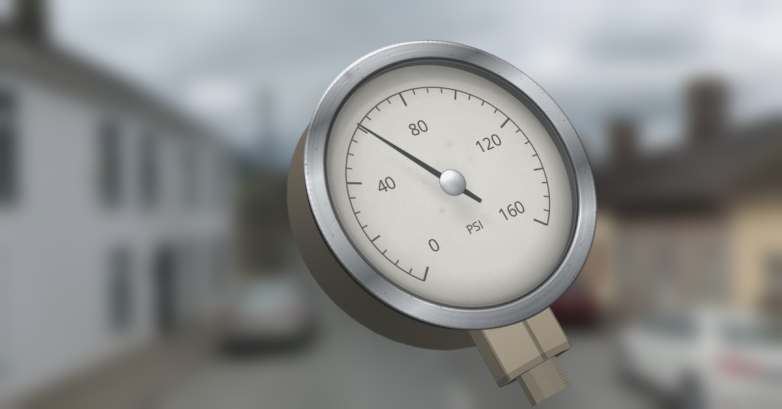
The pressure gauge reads 60 psi
